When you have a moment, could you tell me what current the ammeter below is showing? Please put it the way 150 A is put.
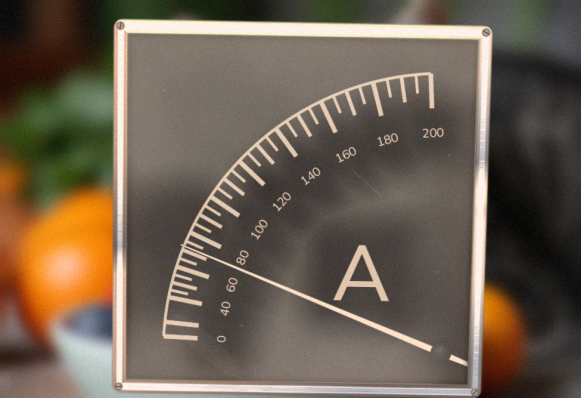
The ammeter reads 72.5 A
